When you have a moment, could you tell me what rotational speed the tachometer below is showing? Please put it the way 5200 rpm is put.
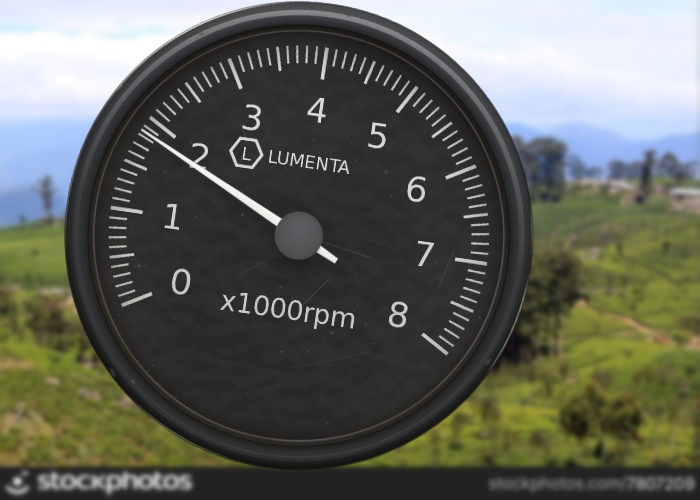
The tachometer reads 1850 rpm
